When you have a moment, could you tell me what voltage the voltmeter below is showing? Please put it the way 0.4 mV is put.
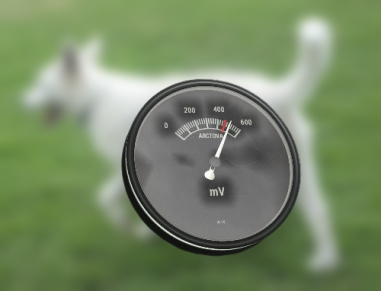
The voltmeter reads 500 mV
